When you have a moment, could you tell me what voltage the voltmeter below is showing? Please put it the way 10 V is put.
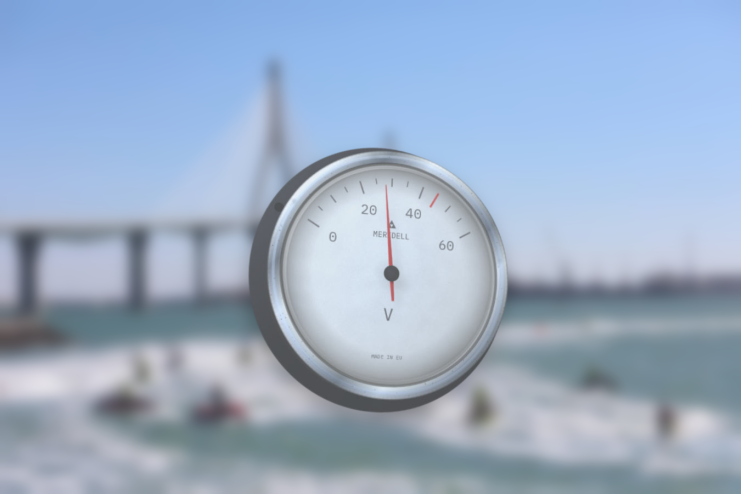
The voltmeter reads 27.5 V
